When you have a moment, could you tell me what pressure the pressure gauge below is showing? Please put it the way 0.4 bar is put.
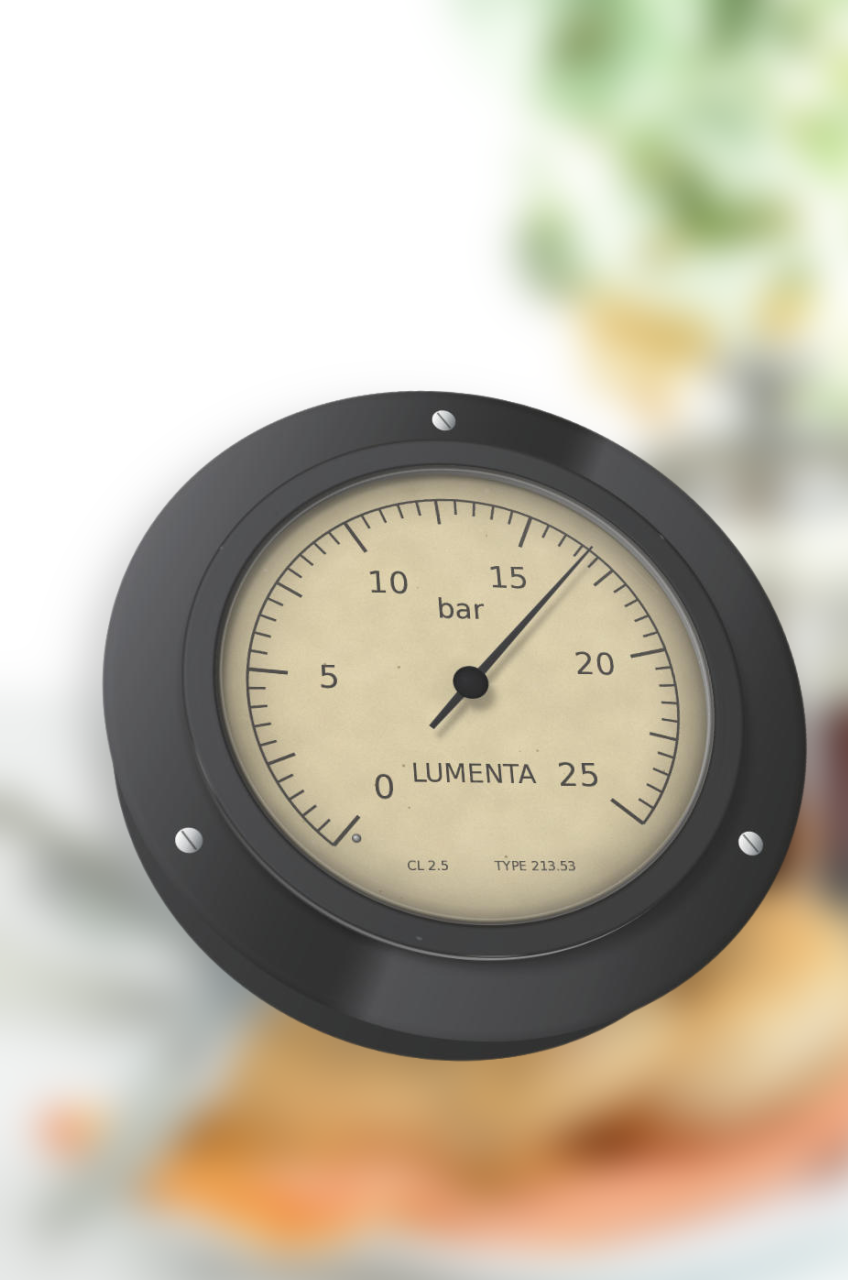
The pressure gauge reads 16.75 bar
